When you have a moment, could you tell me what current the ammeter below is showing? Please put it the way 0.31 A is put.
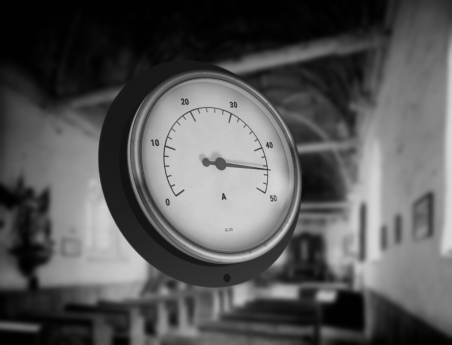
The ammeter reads 45 A
